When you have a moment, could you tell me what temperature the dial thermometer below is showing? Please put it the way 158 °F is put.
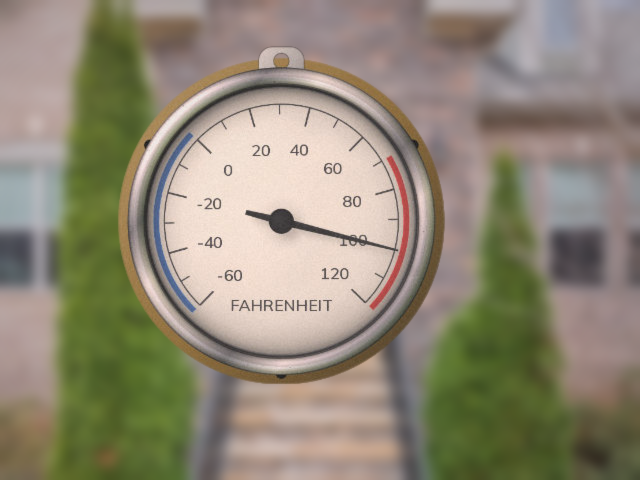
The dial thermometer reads 100 °F
